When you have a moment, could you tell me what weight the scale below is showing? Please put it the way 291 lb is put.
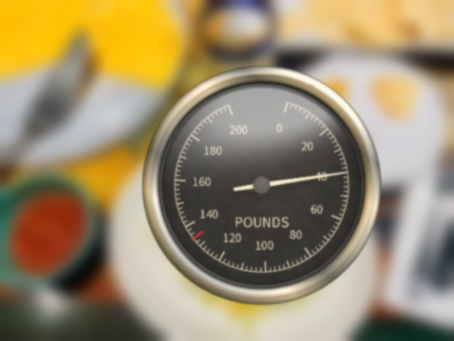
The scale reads 40 lb
